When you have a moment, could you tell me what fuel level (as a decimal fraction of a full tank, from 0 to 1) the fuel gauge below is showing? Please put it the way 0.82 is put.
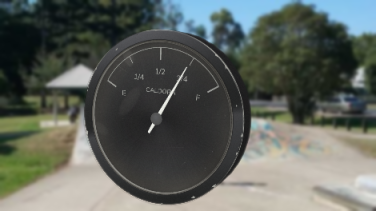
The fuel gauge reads 0.75
